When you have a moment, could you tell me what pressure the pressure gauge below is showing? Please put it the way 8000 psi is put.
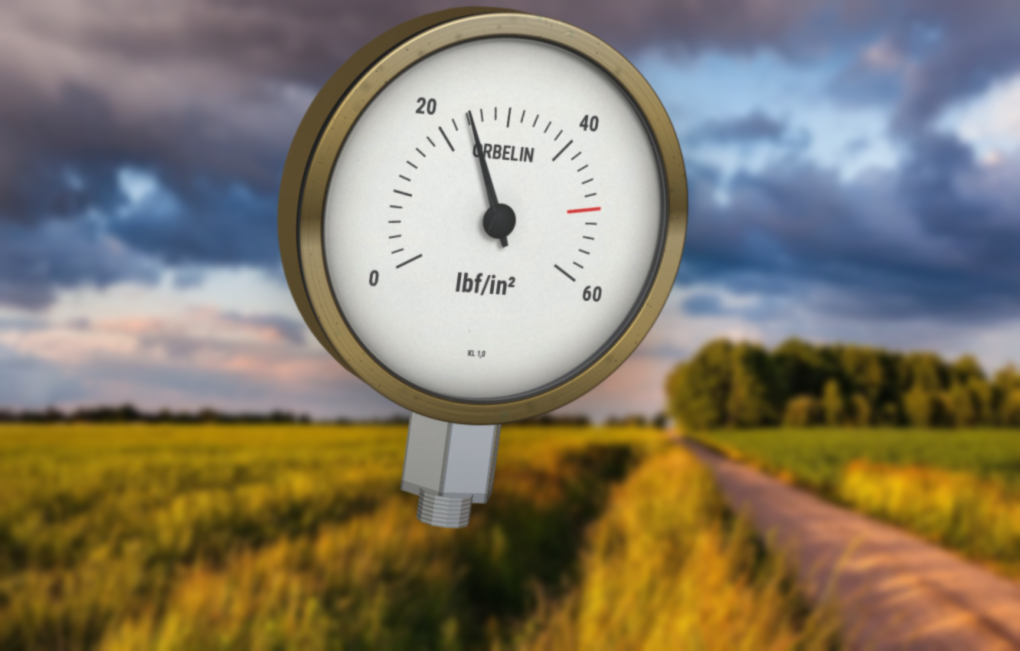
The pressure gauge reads 24 psi
